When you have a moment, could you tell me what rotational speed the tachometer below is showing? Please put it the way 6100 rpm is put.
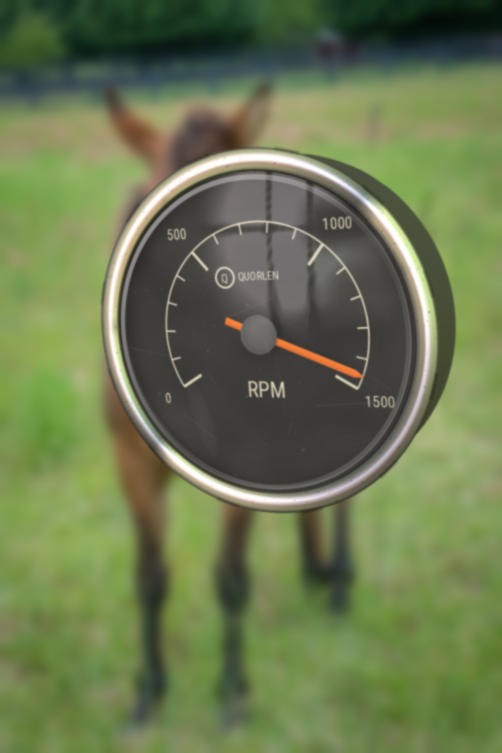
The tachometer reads 1450 rpm
